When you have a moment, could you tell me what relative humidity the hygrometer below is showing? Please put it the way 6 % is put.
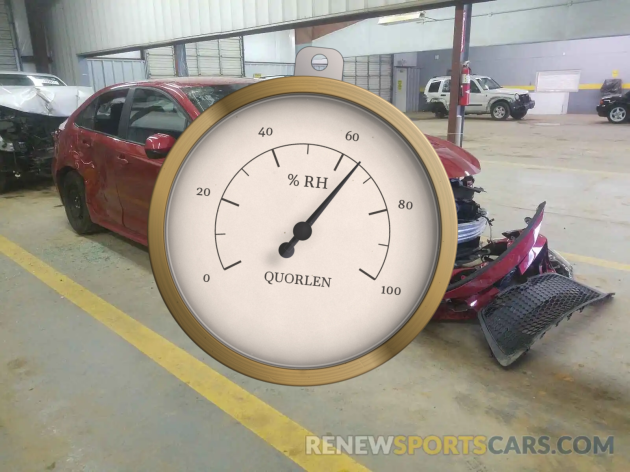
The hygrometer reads 65 %
